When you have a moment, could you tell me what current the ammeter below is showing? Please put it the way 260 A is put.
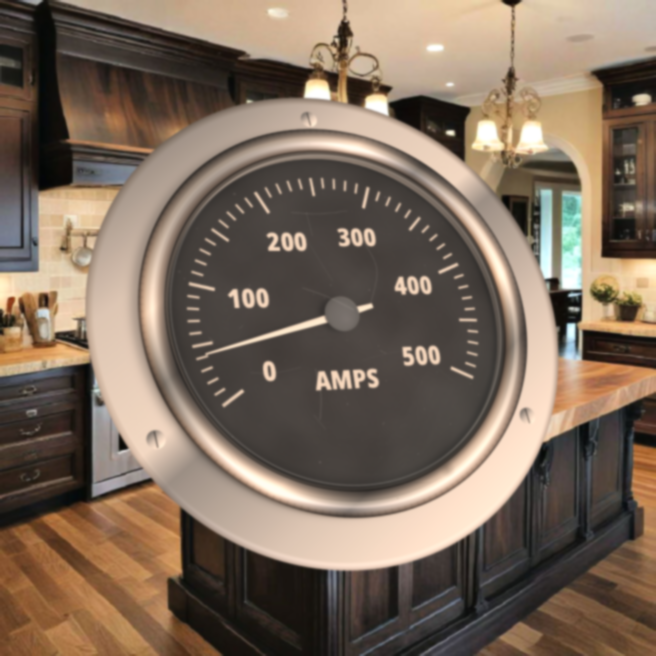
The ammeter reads 40 A
